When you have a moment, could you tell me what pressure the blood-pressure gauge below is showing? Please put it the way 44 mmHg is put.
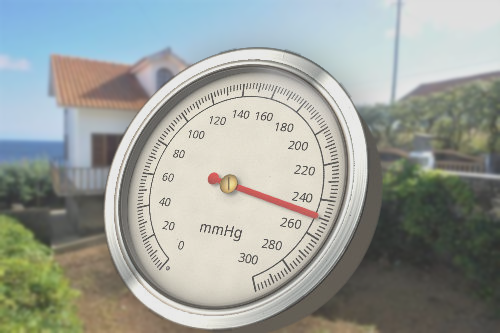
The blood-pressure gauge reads 250 mmHg
